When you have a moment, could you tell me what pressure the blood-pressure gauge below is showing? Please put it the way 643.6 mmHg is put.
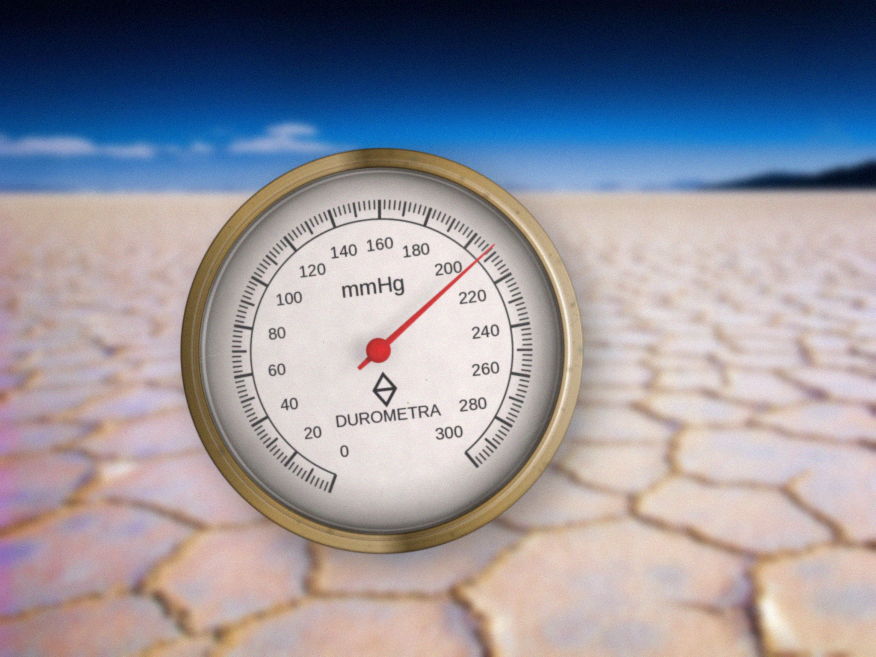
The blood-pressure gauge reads 208 mmHg
